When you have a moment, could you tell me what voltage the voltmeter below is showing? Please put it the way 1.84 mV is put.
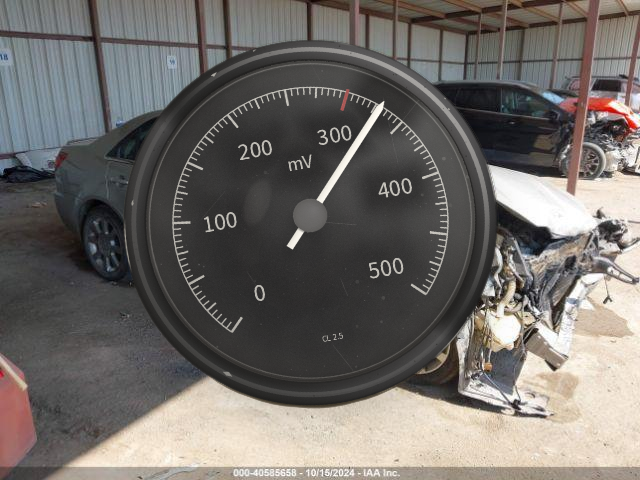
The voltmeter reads 330 mV
